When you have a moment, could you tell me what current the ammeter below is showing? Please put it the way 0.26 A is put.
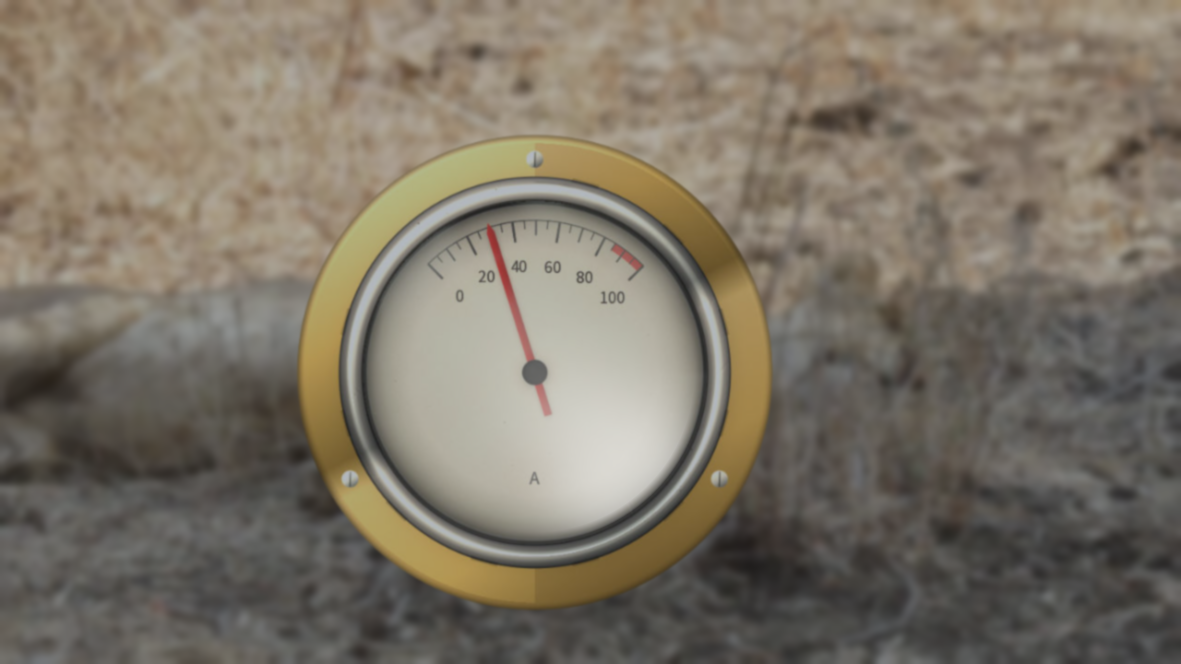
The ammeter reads 30 A
